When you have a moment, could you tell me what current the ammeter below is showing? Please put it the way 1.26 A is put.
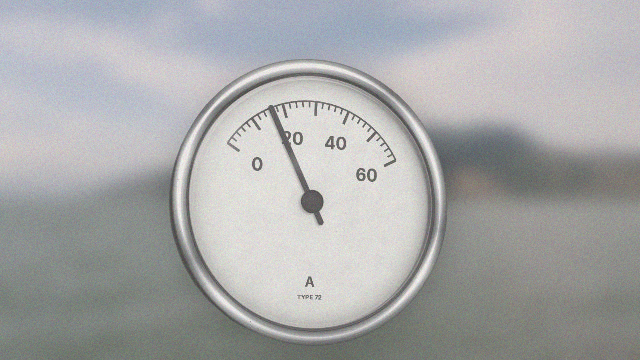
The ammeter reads 16 A
